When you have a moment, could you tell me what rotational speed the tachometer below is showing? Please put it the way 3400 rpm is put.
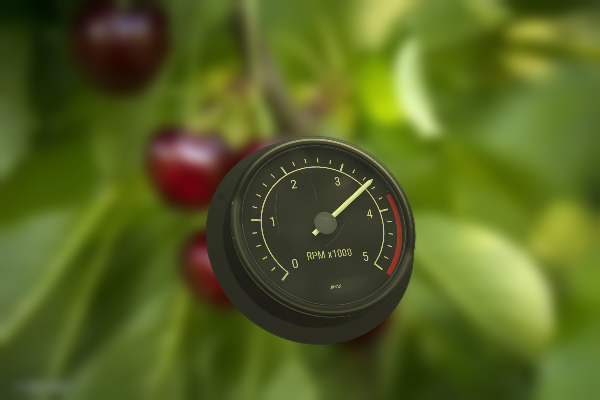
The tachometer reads 3500 rpm
